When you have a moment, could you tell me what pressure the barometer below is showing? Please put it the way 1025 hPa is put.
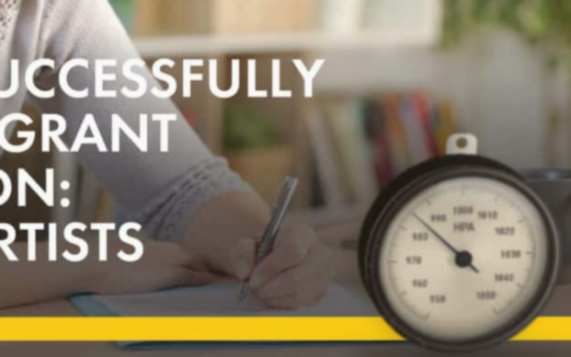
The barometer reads 985 hPa
